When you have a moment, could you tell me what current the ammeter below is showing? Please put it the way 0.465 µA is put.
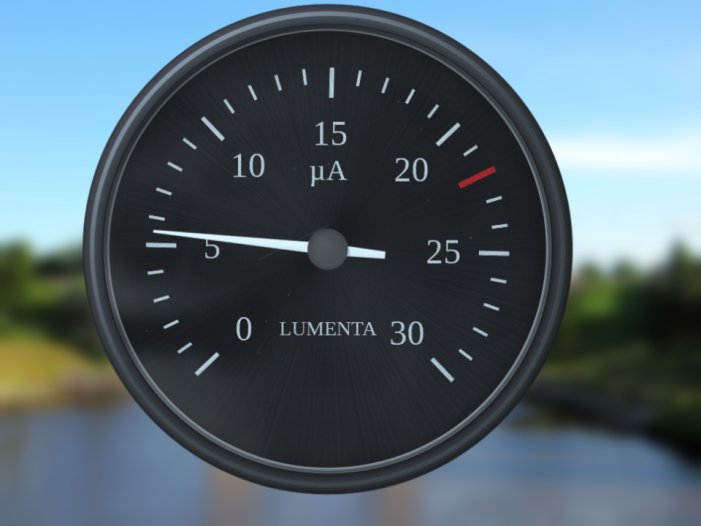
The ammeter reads 5.5 µA
